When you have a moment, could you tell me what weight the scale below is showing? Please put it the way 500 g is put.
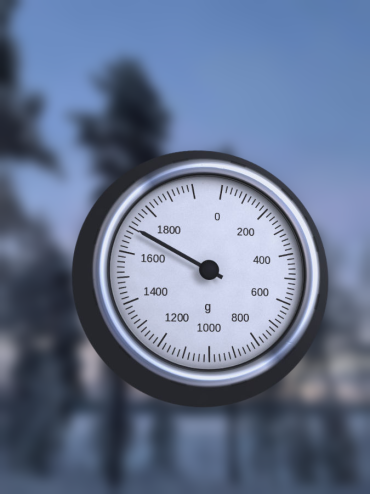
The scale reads 1700 g
